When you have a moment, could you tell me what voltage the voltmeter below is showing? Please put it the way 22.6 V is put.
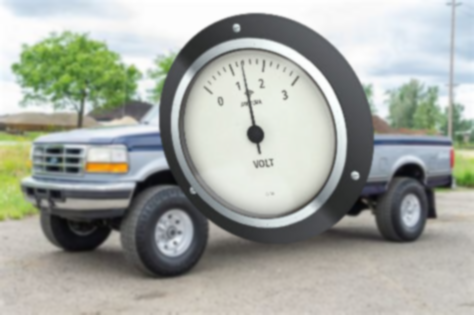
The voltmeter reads 1.4 V
